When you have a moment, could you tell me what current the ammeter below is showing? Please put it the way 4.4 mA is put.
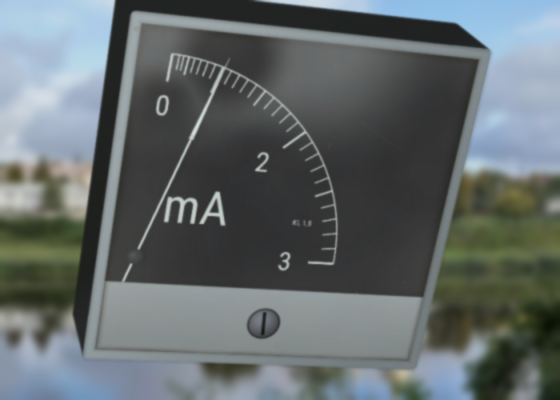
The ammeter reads 1 mA
